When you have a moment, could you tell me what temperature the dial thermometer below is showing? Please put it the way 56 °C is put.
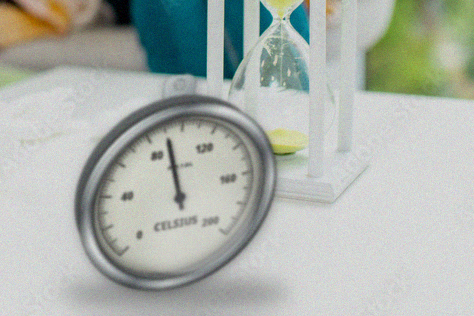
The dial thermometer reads 90 °C
